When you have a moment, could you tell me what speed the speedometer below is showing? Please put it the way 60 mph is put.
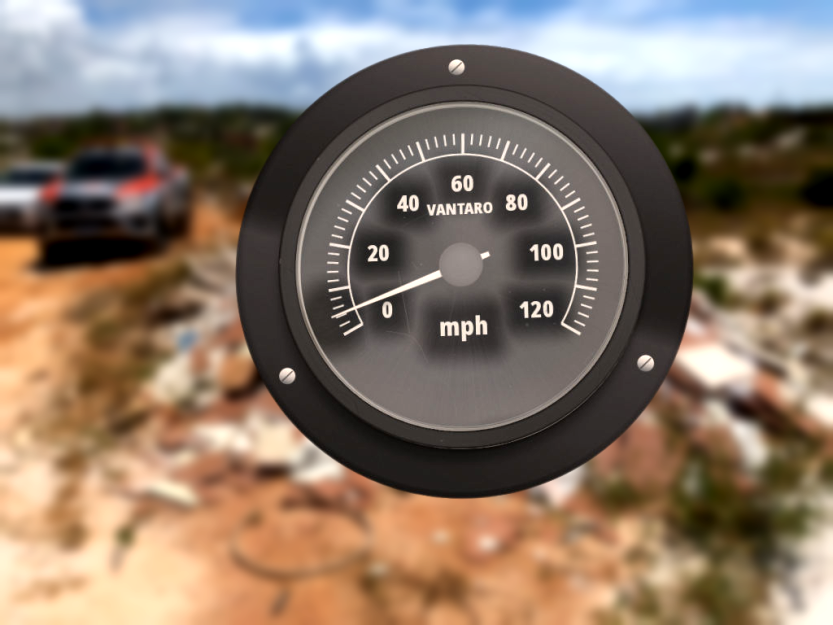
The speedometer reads 4 mph
